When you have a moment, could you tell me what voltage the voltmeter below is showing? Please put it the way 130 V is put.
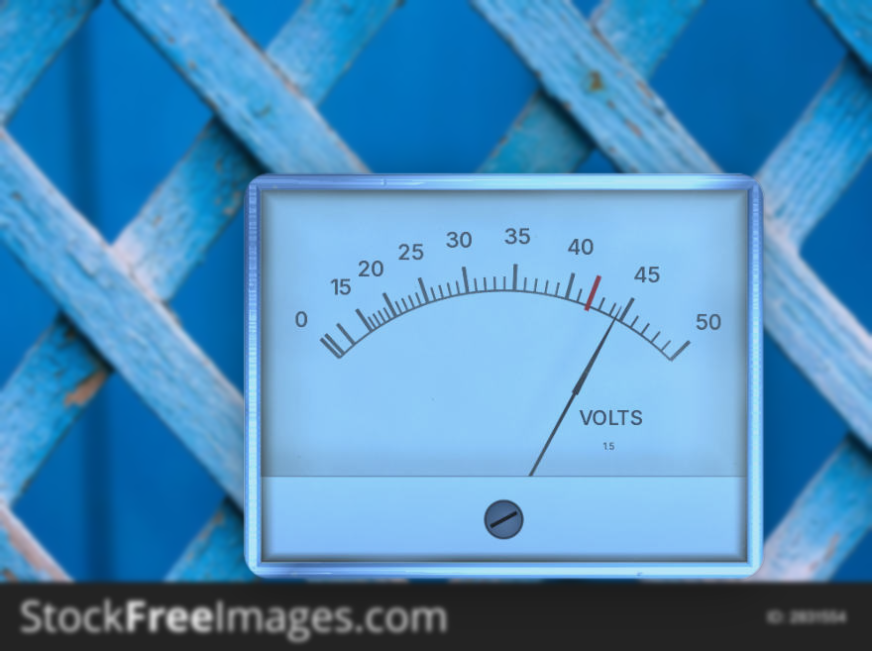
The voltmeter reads 44.5 V
